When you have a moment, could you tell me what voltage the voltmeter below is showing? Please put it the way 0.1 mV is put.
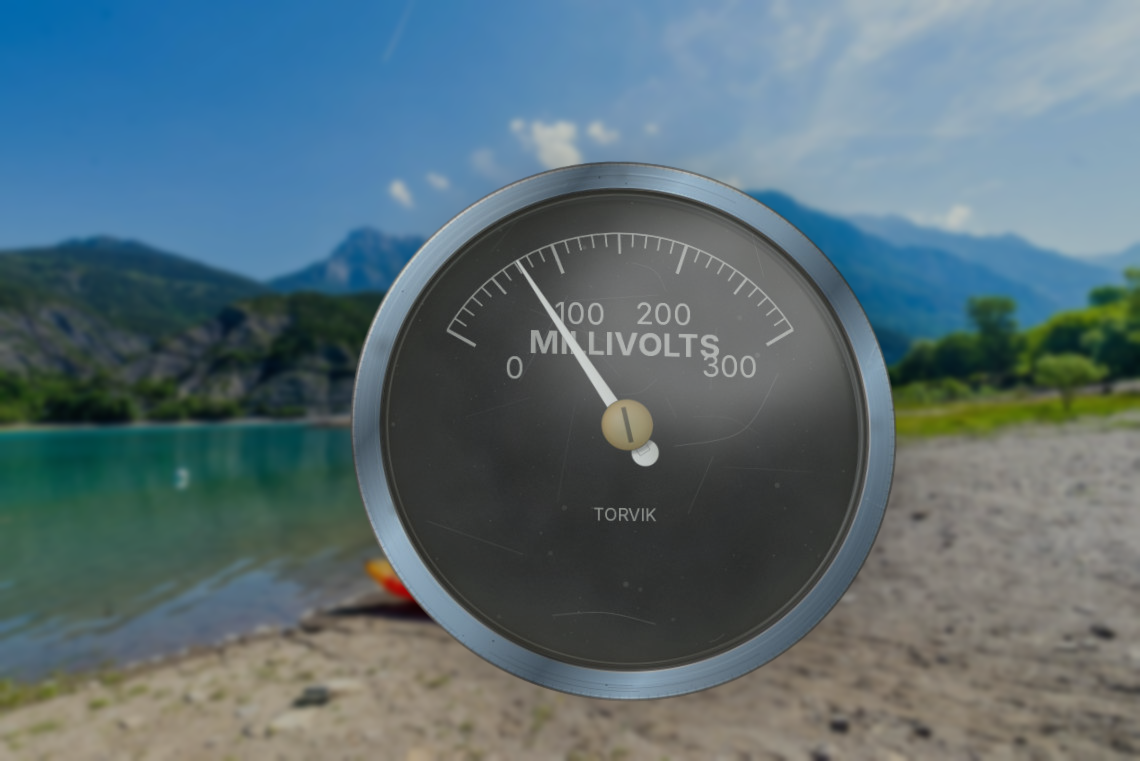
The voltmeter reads 70 mV
